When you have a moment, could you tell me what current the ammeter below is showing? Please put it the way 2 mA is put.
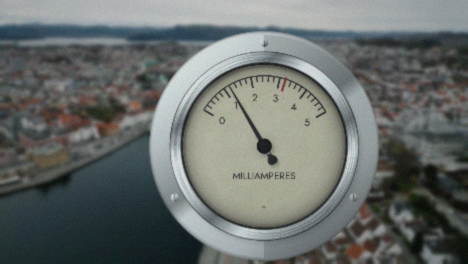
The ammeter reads 1.2 mA
